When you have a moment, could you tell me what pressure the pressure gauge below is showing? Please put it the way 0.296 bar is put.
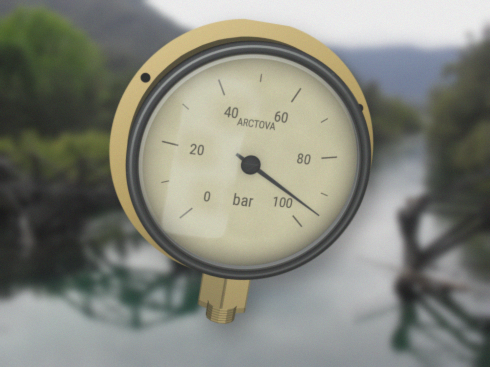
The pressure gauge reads 95 bar
